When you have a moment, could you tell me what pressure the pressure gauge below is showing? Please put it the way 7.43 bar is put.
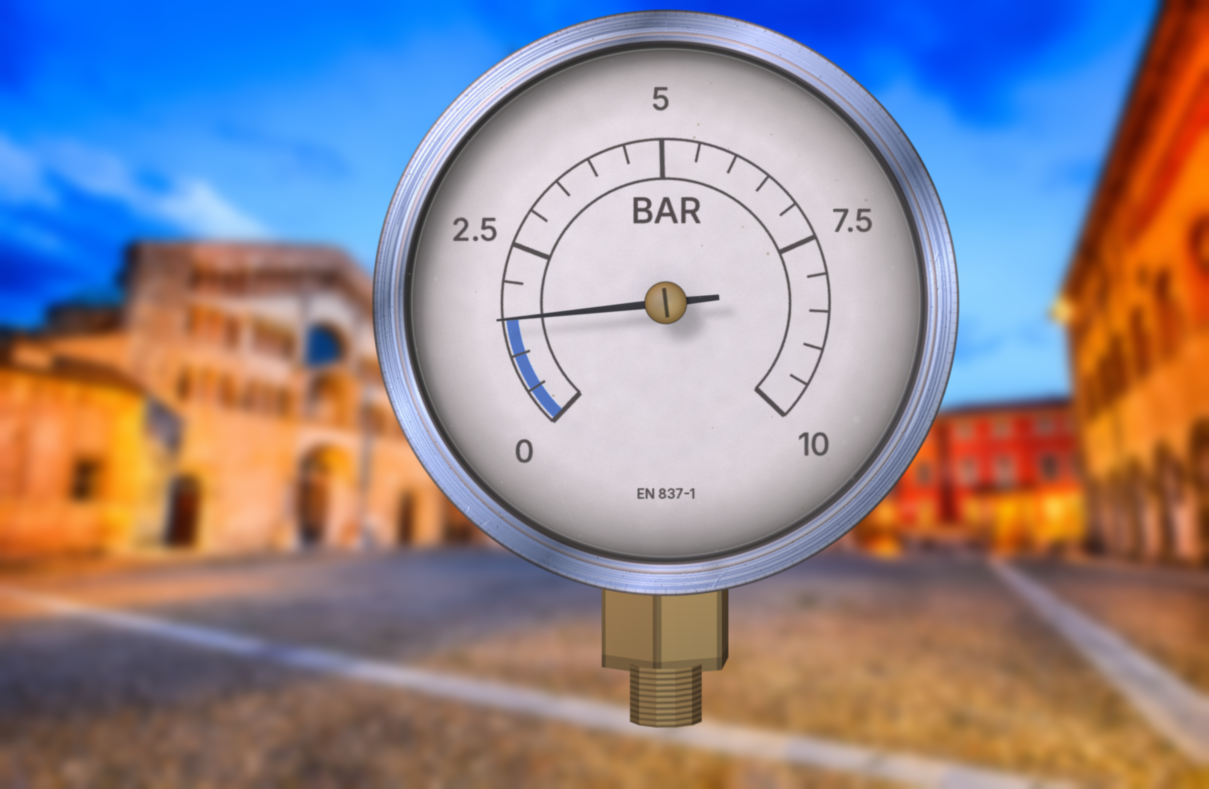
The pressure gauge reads 1.5 bar
